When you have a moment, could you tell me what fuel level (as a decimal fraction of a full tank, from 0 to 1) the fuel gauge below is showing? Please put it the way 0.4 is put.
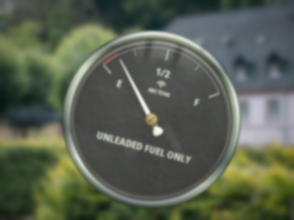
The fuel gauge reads 0.125
